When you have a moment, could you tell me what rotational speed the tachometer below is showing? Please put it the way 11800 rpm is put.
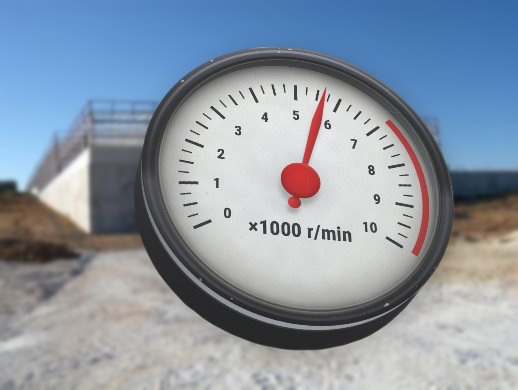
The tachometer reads 5625 rpm
